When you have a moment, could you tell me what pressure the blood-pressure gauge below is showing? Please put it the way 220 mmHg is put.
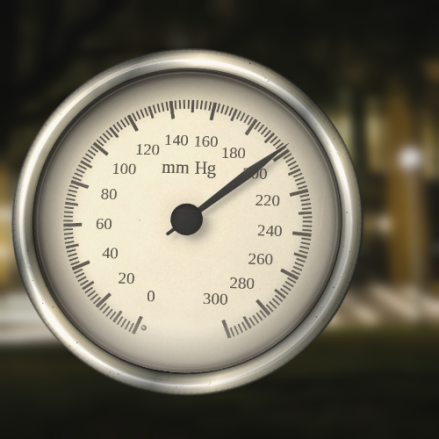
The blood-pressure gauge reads 198 mmHg
